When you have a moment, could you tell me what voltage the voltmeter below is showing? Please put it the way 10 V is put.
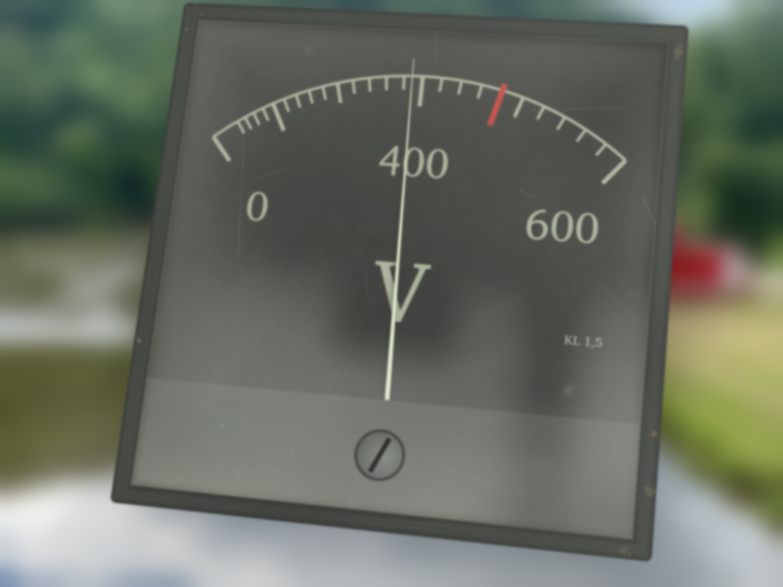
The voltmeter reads 390 V
